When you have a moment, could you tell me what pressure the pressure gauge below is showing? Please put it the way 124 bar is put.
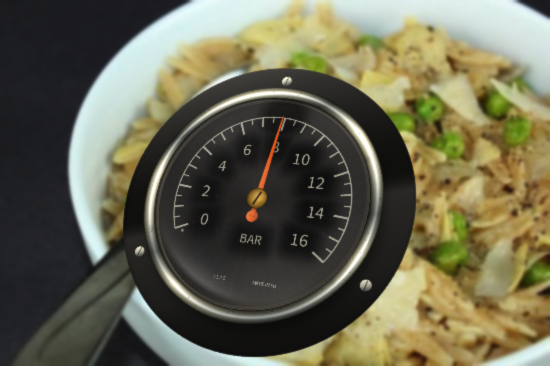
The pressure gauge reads 8 bar
